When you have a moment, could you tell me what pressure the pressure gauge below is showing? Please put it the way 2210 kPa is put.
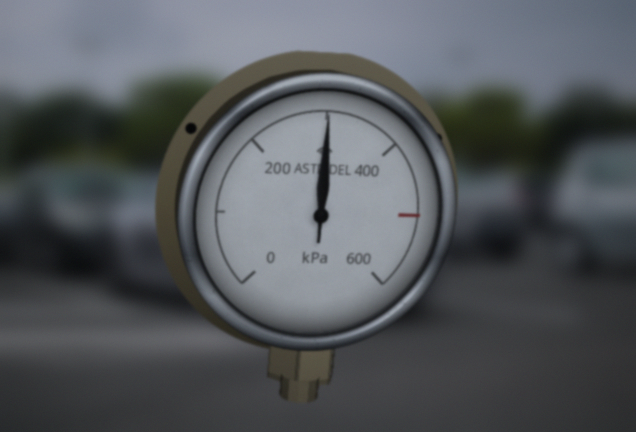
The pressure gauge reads 300 kPa
